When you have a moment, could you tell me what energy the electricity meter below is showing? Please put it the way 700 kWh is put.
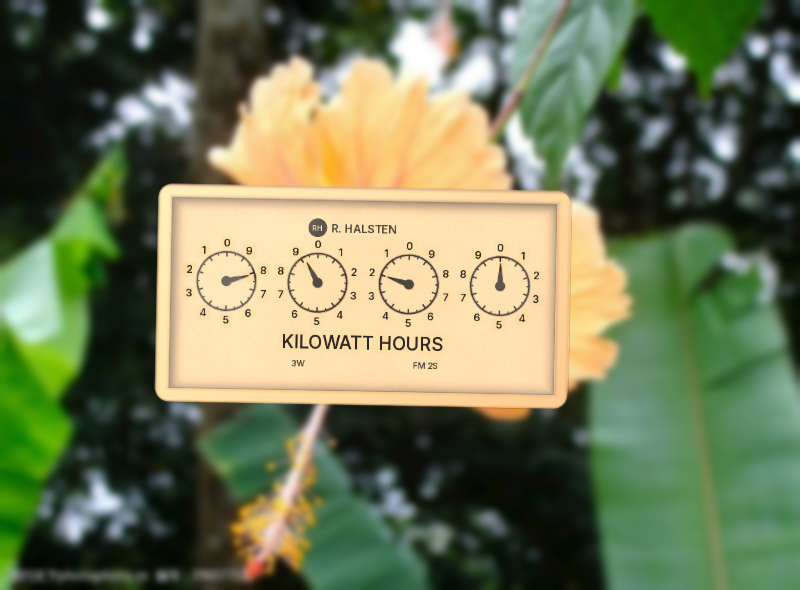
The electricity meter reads 7920 kWh
